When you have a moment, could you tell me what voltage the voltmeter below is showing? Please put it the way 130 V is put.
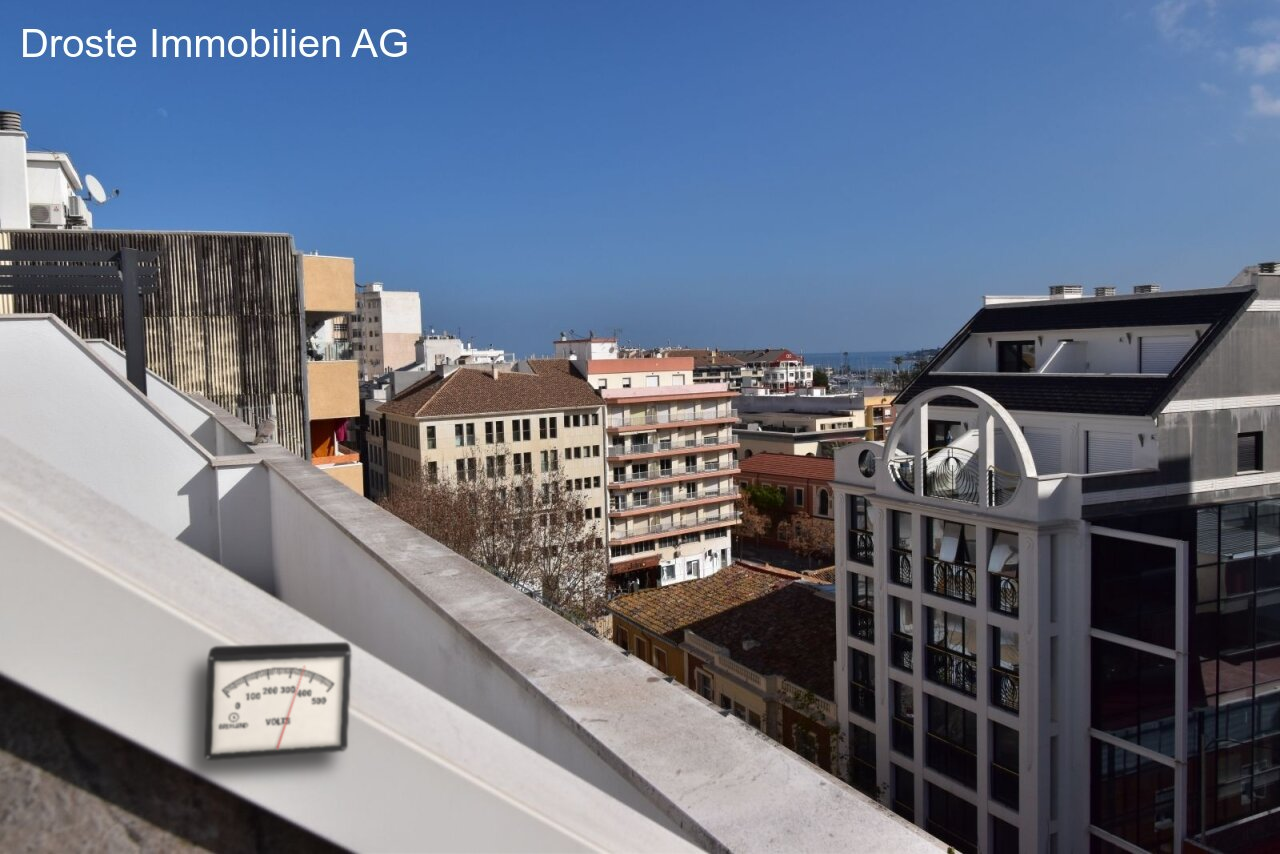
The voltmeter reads 350 V
